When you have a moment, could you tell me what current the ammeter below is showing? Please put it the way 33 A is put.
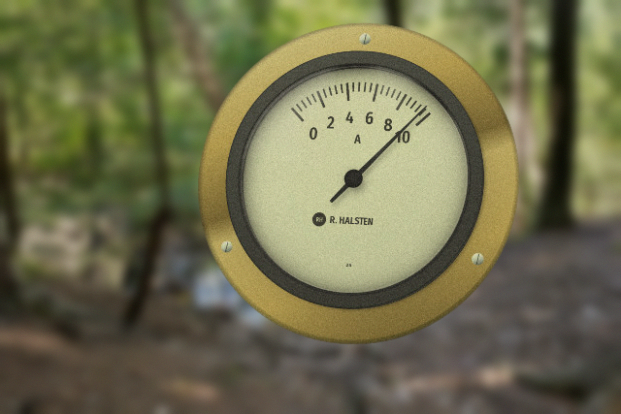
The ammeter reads 9.6 A
